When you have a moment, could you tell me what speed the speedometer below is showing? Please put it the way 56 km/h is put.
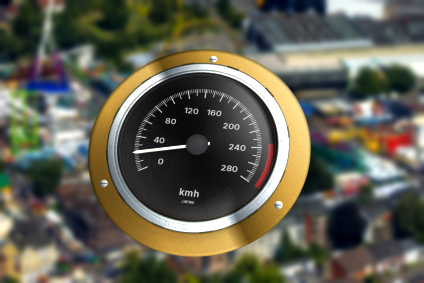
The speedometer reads 20 km/h
